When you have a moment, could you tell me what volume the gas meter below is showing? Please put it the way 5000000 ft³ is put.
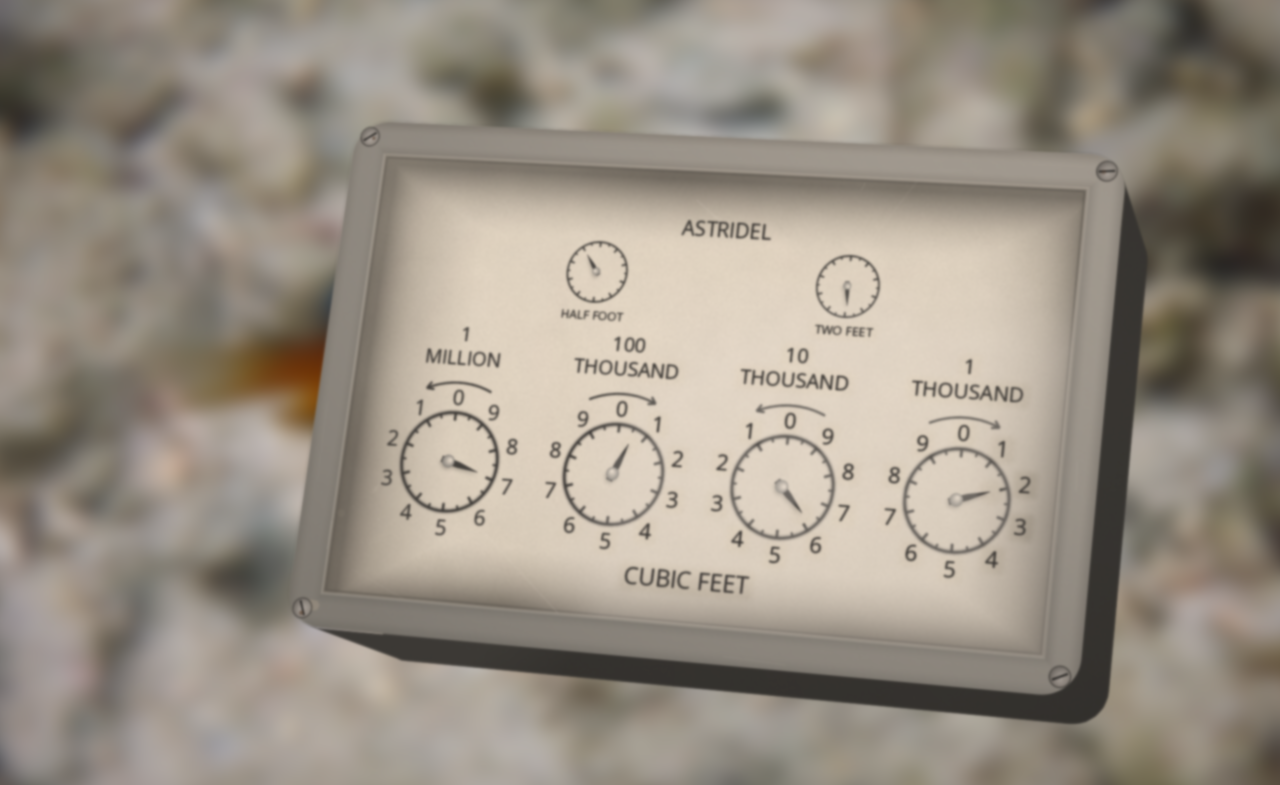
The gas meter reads 706200 ft³
